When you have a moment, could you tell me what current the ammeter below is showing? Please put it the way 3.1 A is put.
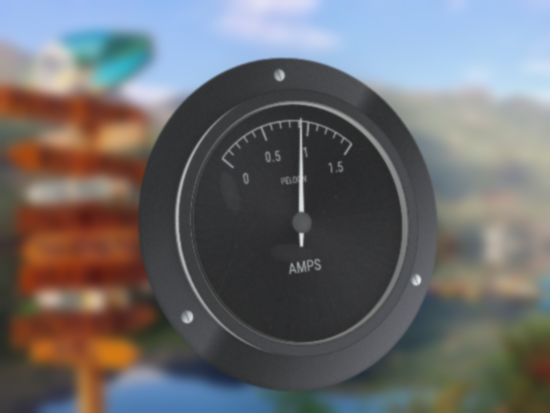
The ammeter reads 0.9 A
